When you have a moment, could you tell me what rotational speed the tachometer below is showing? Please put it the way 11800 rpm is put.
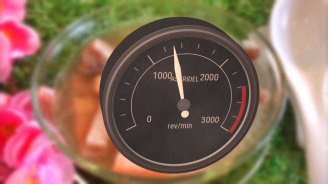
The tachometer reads 1300 rpm
